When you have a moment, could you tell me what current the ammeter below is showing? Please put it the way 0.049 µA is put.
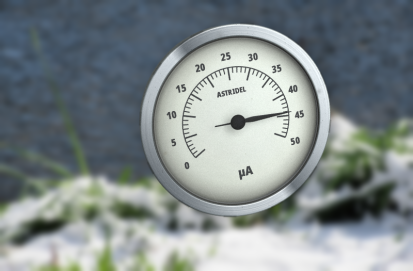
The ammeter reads 44 µA
